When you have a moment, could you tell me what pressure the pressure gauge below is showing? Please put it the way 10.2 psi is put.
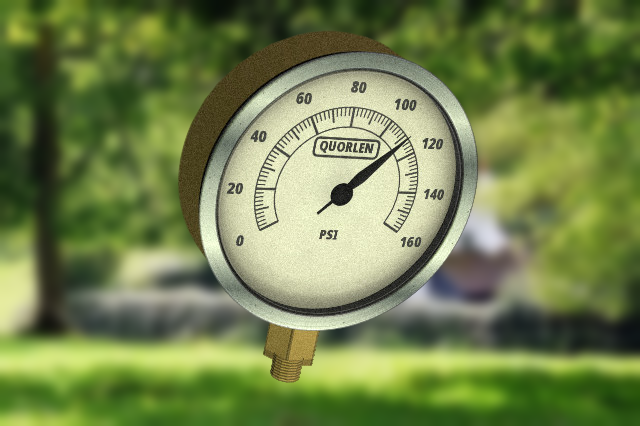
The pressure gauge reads 110 psi
